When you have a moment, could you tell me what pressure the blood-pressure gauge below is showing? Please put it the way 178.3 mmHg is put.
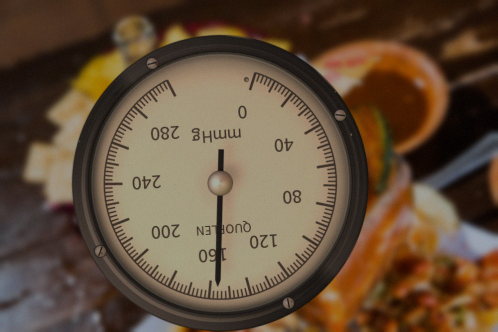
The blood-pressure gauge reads 156 mmHg
